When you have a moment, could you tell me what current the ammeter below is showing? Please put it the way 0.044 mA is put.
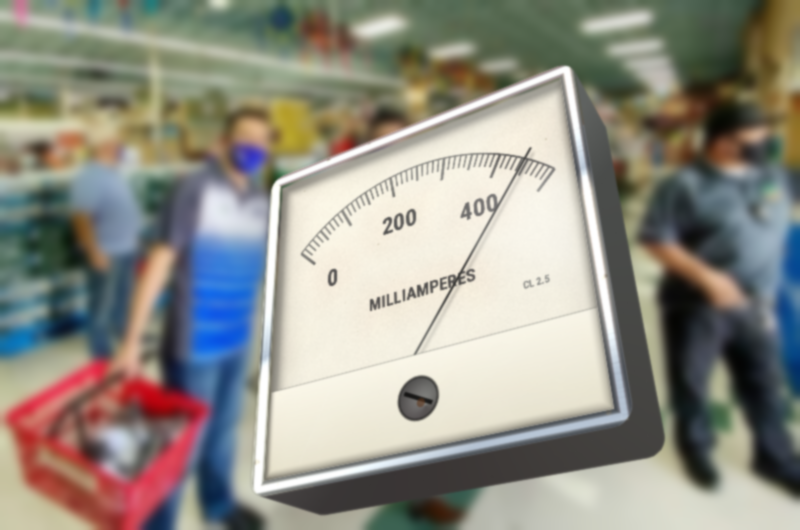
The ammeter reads 450 mA
